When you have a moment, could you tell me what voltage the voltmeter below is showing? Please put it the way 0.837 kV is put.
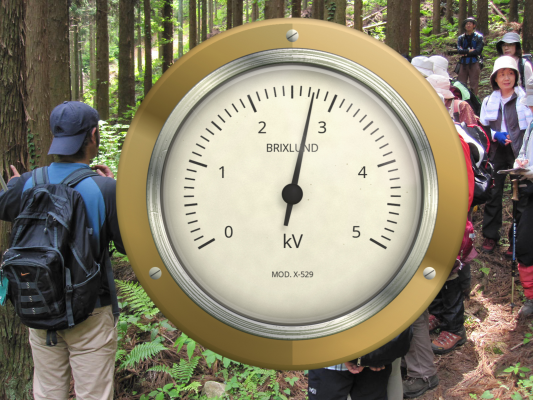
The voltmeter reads 2.75 kV
